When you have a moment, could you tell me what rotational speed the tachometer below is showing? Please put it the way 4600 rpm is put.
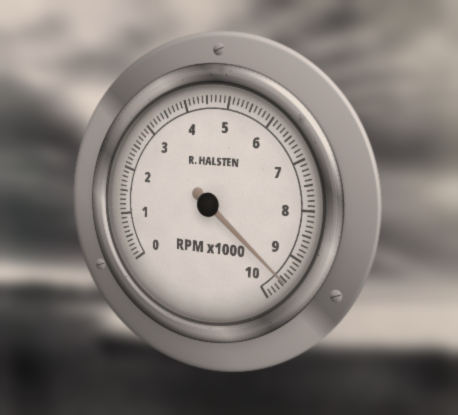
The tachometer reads 9500 rpm
